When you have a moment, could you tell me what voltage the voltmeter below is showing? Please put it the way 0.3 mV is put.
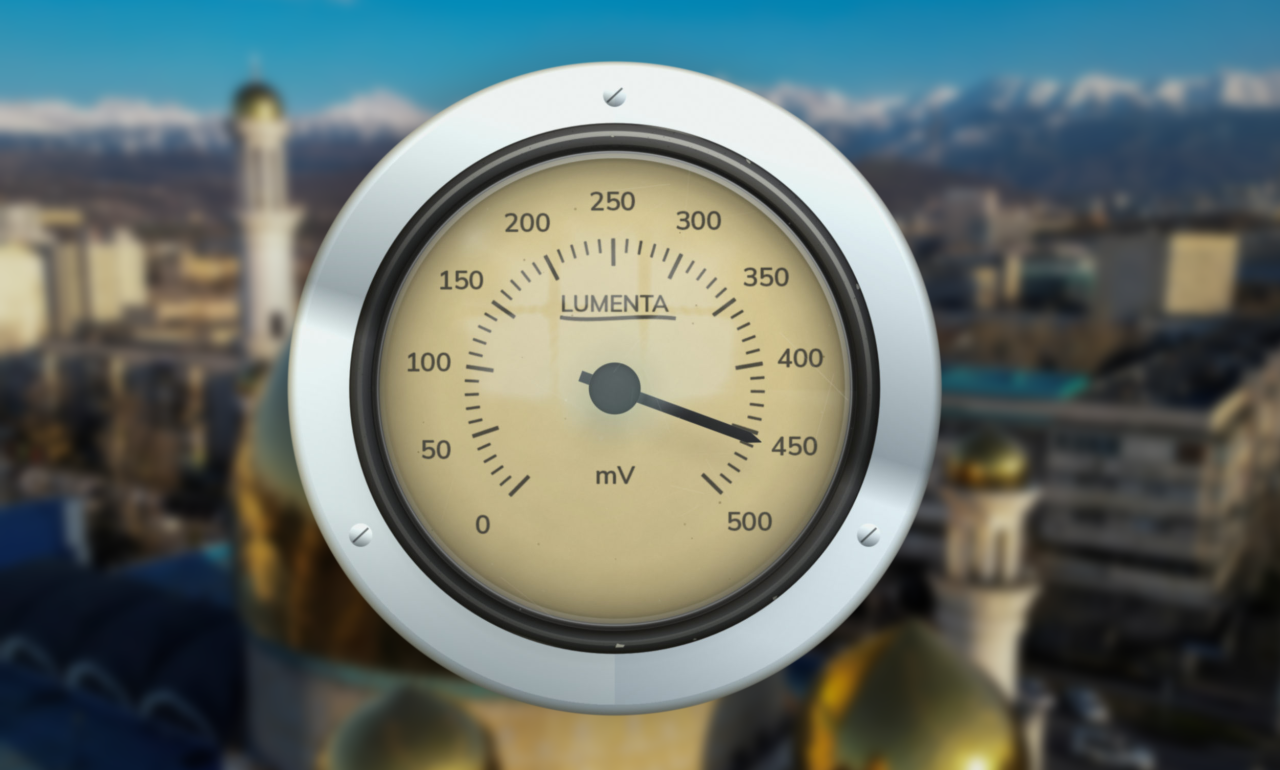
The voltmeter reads 455 mV
